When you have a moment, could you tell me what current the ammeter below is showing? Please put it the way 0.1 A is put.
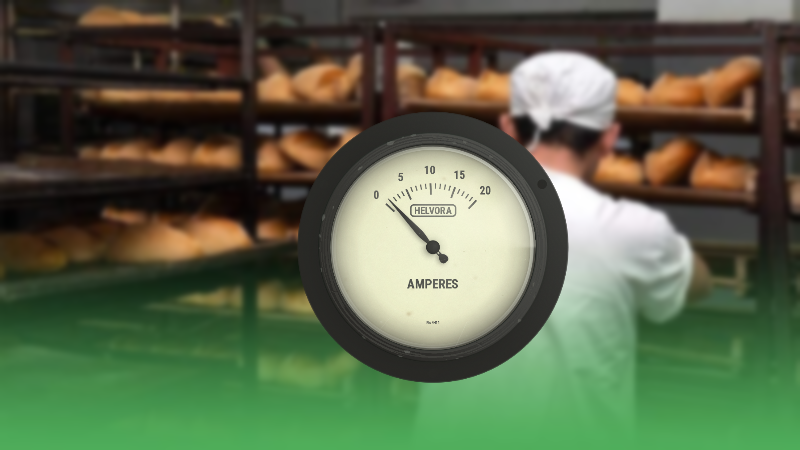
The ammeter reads 1 A
